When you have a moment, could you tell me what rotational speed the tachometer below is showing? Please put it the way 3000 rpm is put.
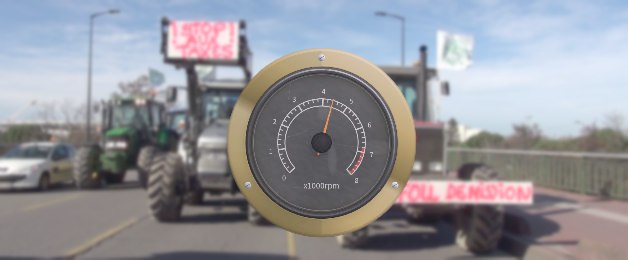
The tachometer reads 4400 rpm
